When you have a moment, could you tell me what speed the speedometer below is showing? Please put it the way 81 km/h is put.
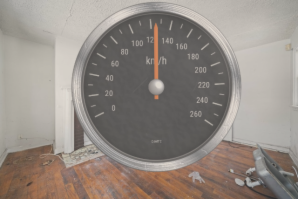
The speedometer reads 125 km/h
